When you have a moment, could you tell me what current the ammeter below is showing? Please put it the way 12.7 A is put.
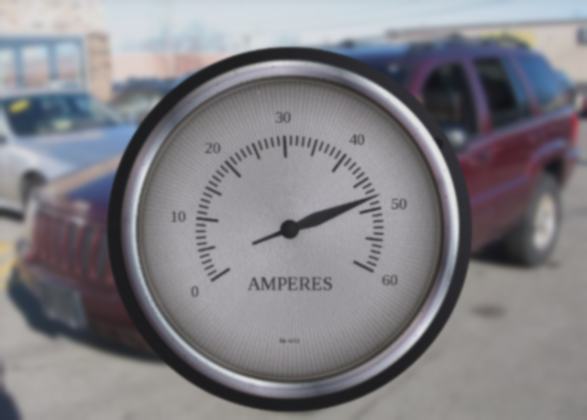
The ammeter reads 48 A
